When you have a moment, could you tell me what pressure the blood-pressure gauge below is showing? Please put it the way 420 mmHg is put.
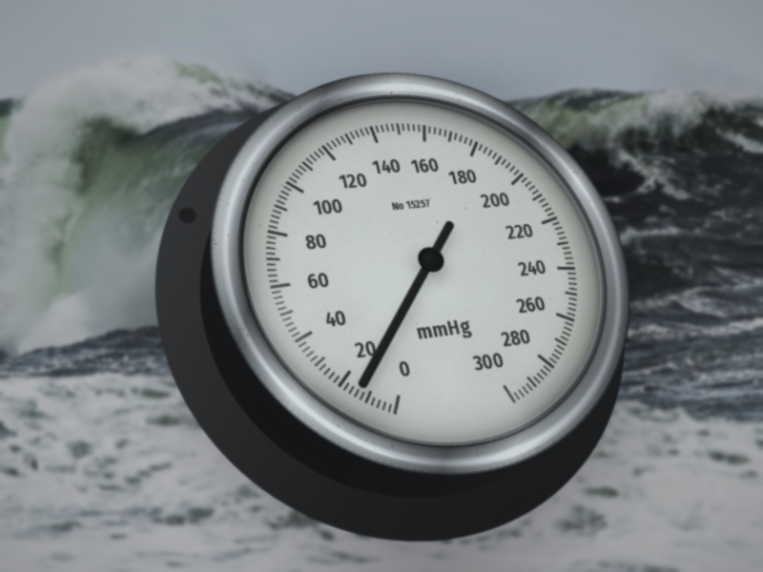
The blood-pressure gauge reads 14 mmHg
